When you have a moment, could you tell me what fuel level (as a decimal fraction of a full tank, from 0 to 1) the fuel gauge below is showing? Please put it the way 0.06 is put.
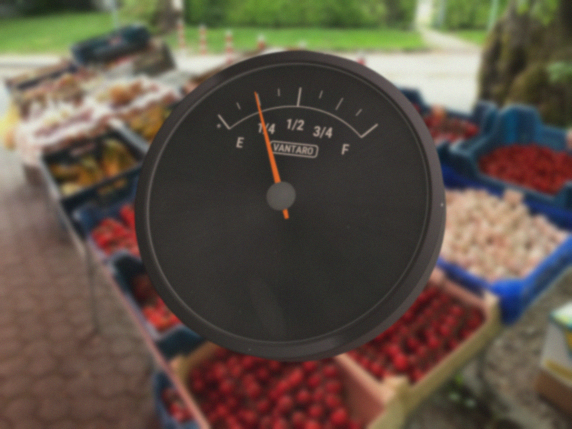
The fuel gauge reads 0.25
